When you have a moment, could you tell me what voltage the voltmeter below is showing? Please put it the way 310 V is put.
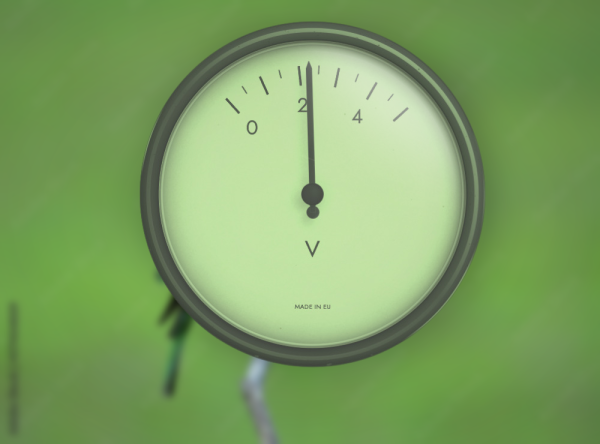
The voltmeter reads 2.25 V
